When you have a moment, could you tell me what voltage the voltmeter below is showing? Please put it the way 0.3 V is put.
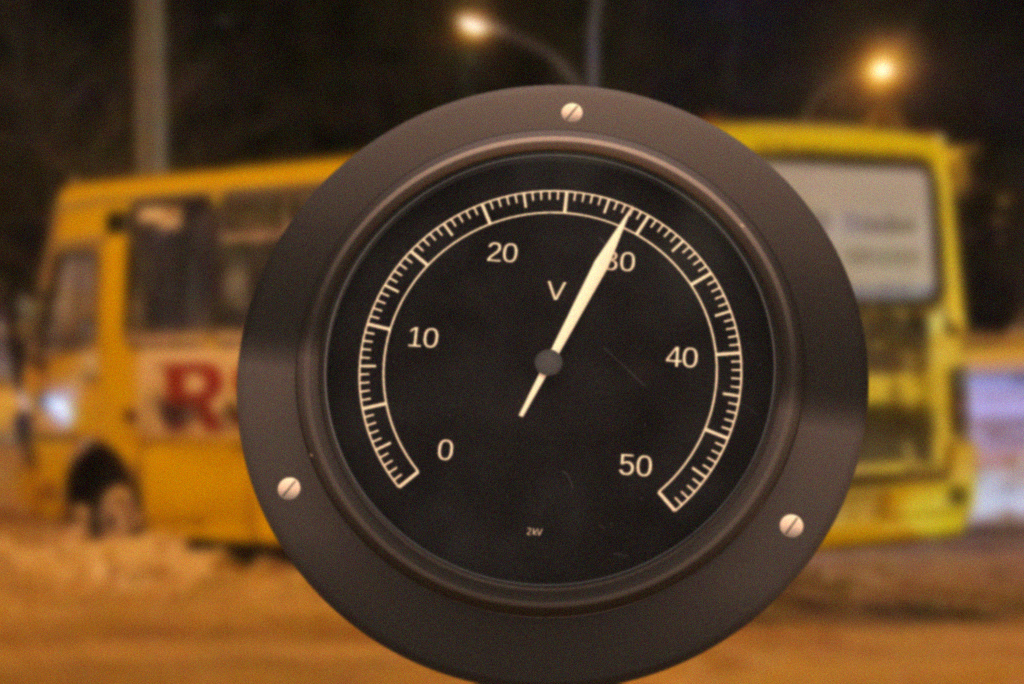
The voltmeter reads 29 V
